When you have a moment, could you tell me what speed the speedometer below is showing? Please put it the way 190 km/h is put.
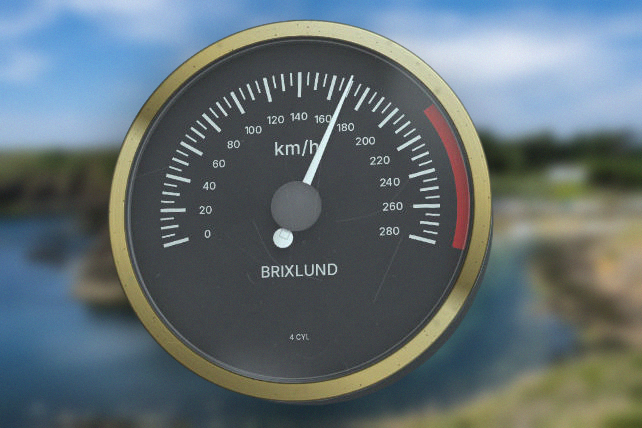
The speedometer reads 170 km/h
